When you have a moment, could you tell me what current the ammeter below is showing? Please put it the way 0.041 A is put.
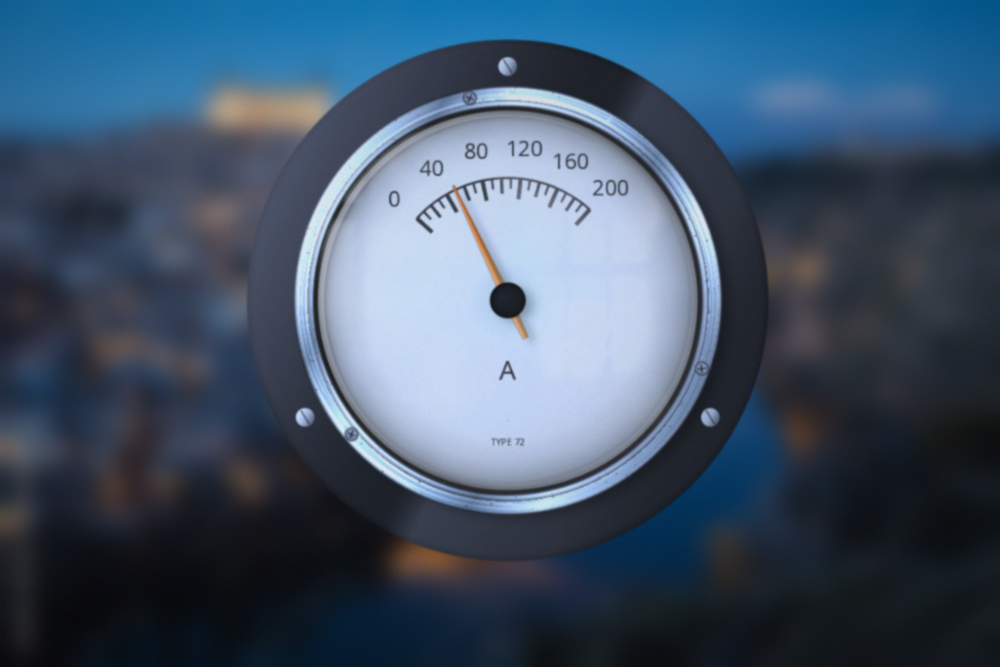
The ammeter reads 50 A
